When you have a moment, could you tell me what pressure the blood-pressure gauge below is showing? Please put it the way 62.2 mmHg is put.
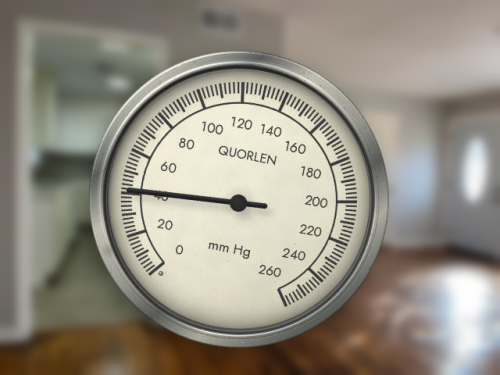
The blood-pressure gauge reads 42 mmHg
